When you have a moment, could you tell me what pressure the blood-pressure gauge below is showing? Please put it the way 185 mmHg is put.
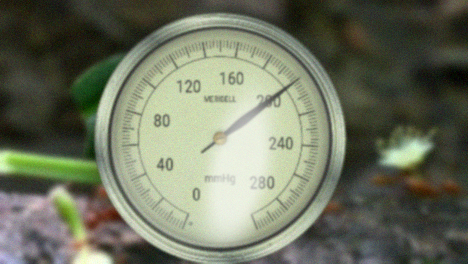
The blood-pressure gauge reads 200 mmHg
